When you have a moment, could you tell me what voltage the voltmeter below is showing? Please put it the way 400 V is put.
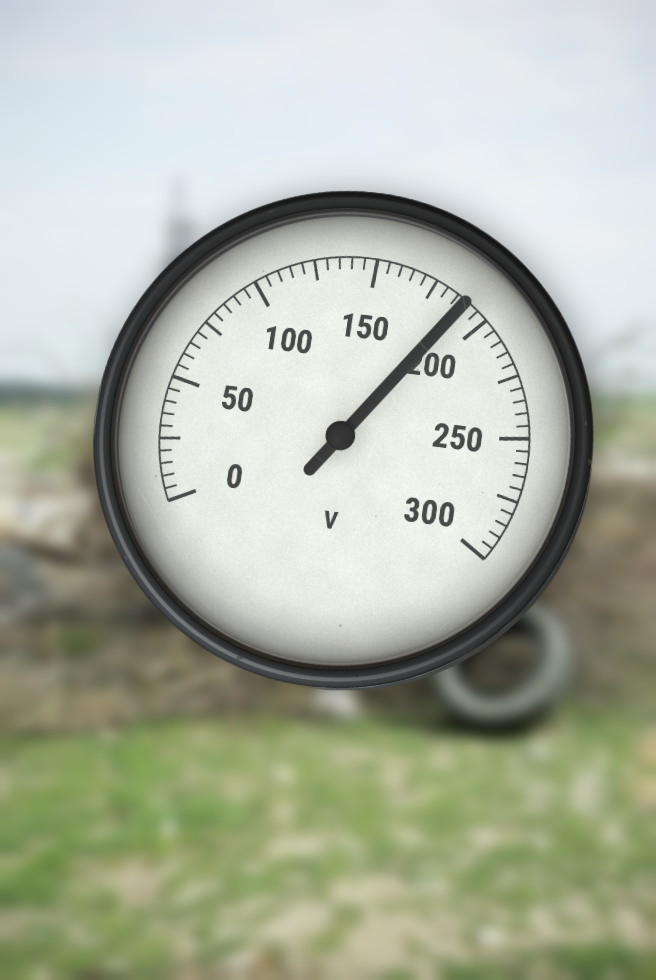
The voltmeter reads 190 V
